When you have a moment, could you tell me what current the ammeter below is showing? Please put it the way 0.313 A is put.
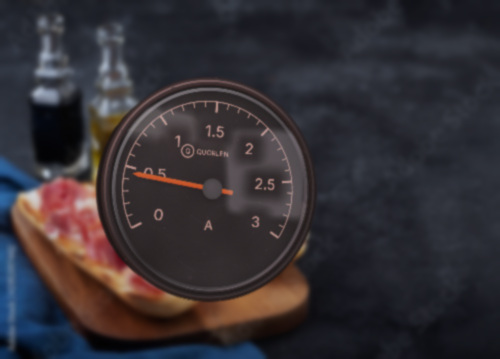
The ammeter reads 0.45 A
